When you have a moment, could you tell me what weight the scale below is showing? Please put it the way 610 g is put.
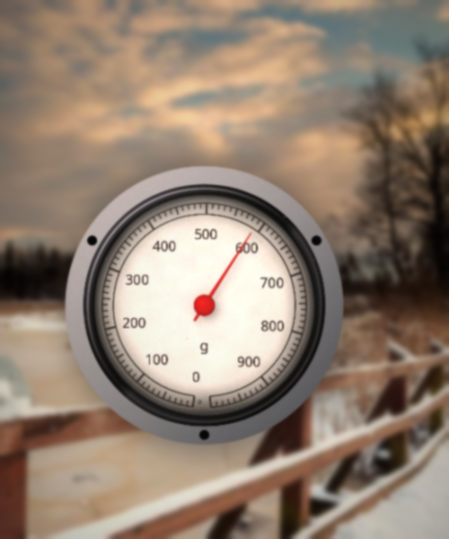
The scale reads 590 g
